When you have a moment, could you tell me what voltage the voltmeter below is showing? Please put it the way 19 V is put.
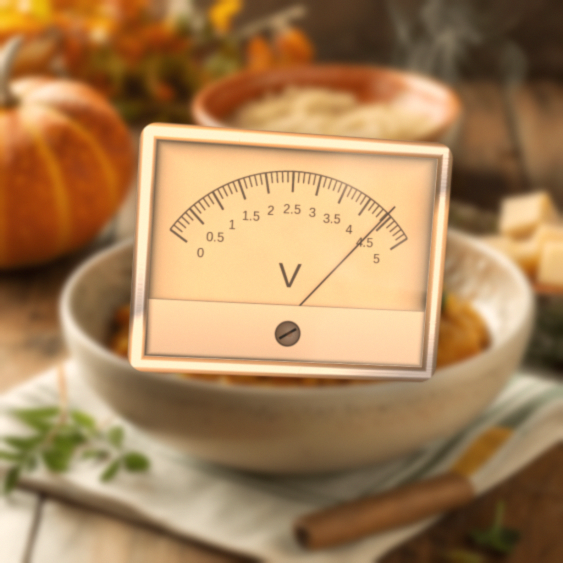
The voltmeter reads 4.4 V
